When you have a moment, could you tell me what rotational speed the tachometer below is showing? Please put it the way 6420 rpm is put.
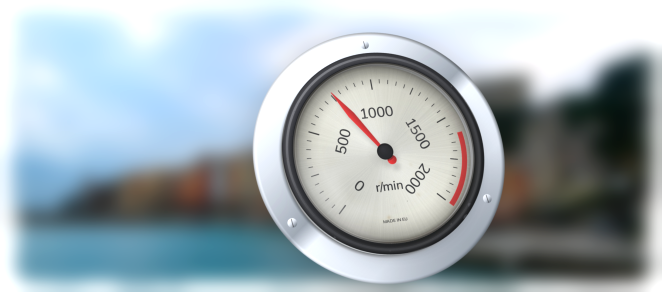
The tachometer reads 750 rpm
